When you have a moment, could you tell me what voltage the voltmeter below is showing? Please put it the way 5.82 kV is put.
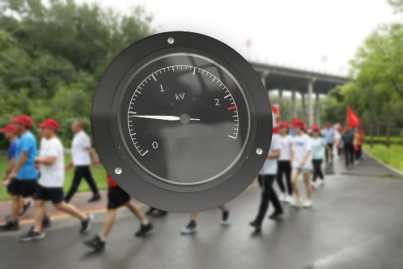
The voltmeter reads 0.45 kV
